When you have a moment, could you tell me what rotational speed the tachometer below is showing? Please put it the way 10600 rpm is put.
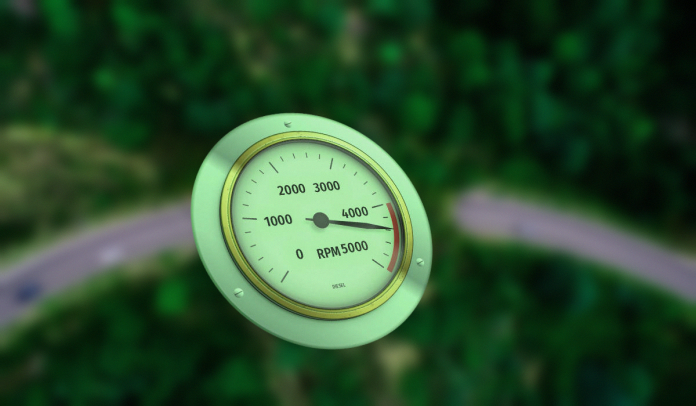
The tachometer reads 4400 rpm
